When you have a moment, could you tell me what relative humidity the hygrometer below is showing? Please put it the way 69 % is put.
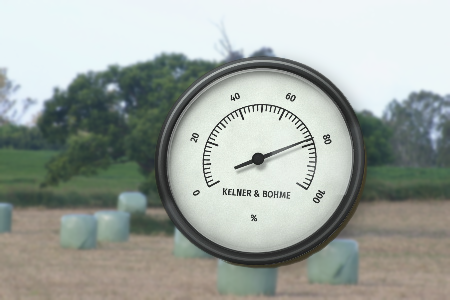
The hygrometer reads 78 %
